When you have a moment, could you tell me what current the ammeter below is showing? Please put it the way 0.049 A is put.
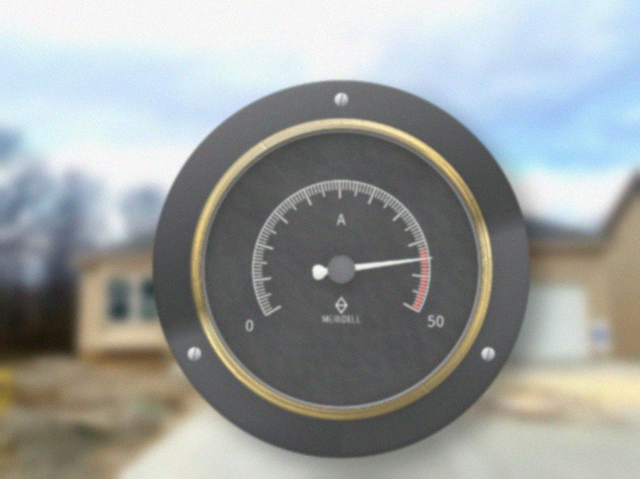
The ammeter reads 42.5 A
